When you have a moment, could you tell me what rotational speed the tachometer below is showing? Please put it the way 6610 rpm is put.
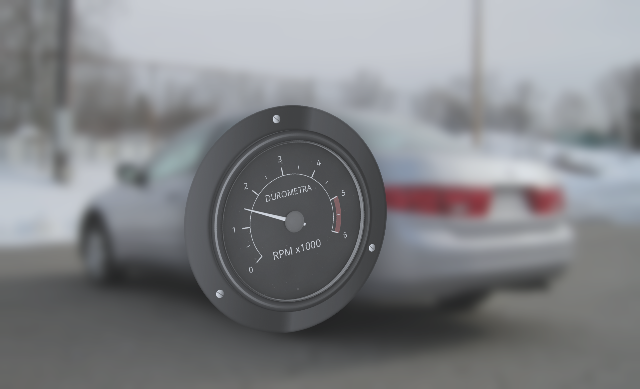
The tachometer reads 1500 rpm
